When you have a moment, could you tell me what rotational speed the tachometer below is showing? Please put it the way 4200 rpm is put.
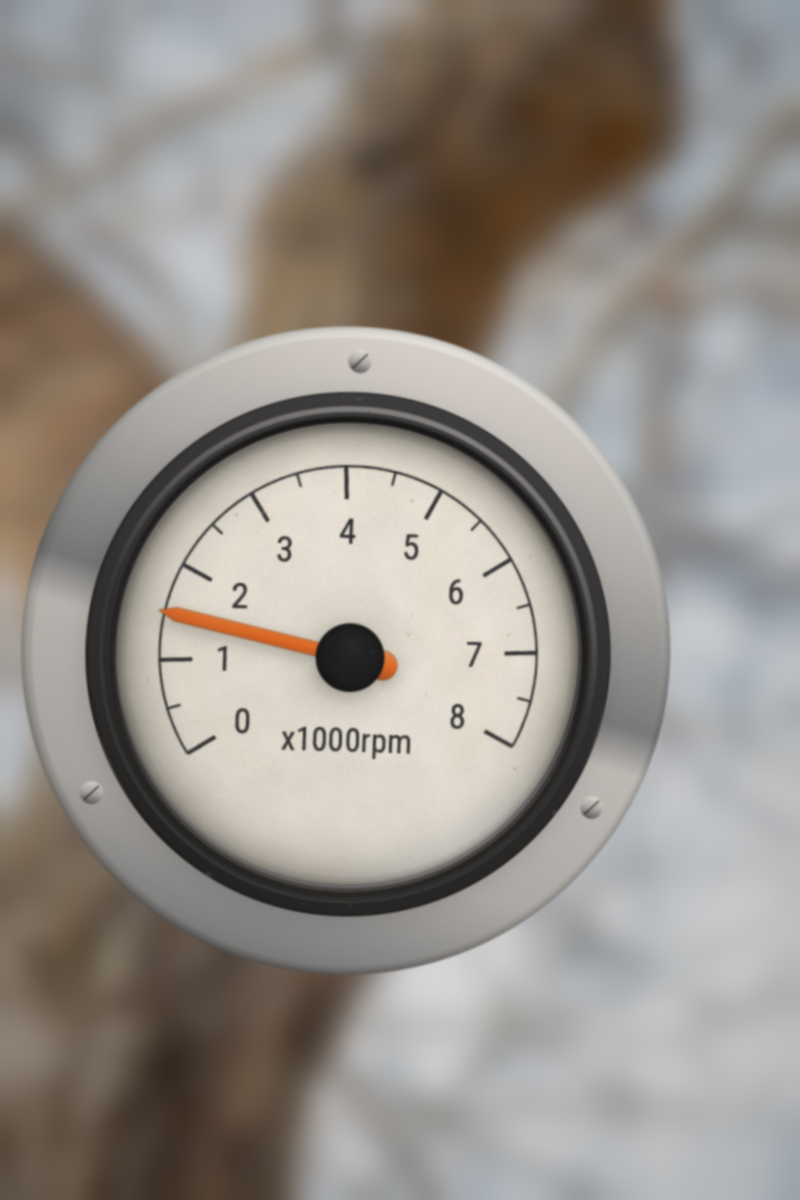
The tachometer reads 1500 rpm
